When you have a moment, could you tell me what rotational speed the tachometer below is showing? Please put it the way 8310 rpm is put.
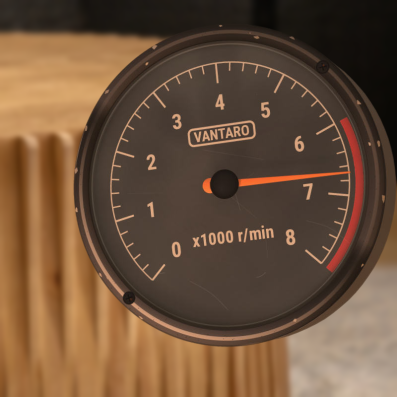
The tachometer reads 6700 rpm
